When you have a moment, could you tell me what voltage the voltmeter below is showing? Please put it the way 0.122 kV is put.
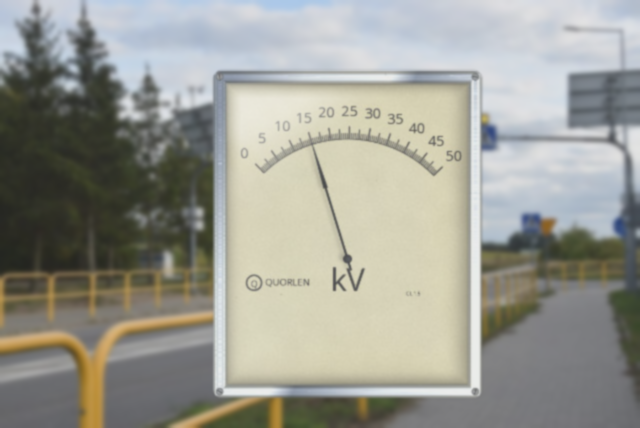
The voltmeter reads 15 kV
